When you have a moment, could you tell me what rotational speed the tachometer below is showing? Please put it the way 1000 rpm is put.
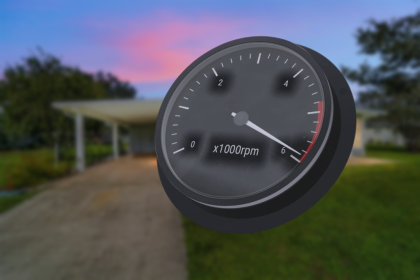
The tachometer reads 5900 rpm
